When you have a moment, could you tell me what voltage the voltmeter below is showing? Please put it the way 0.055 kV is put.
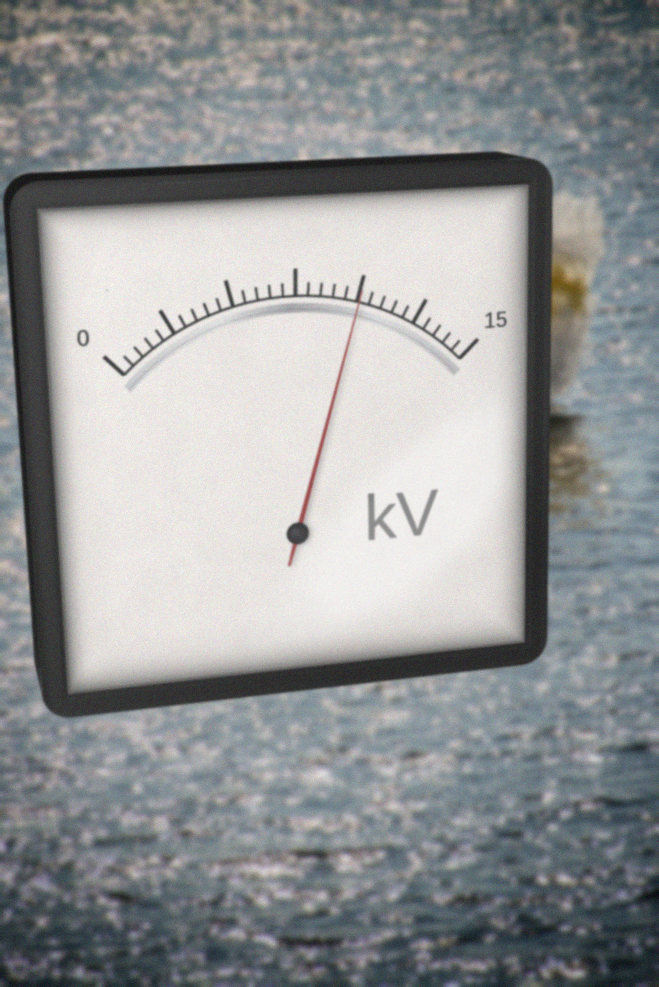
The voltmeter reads 10 kV
